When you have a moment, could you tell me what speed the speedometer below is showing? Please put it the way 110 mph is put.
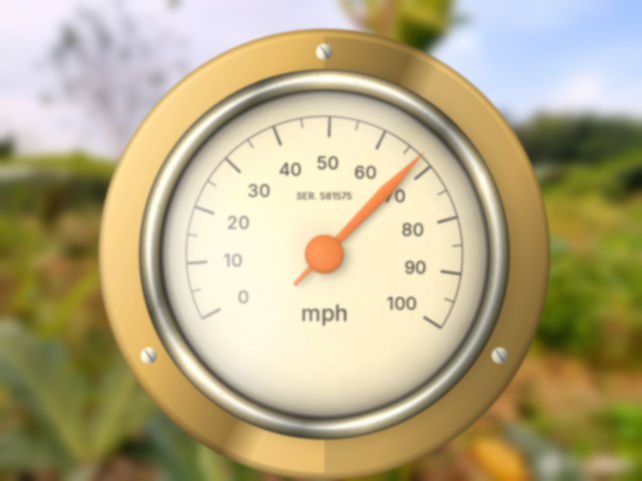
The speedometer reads 67.5 mph
